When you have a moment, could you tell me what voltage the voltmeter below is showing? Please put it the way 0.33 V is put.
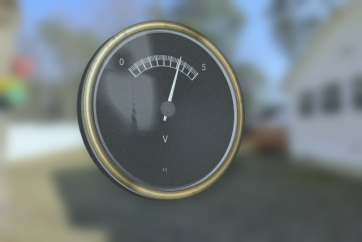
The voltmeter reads 3.5 V
